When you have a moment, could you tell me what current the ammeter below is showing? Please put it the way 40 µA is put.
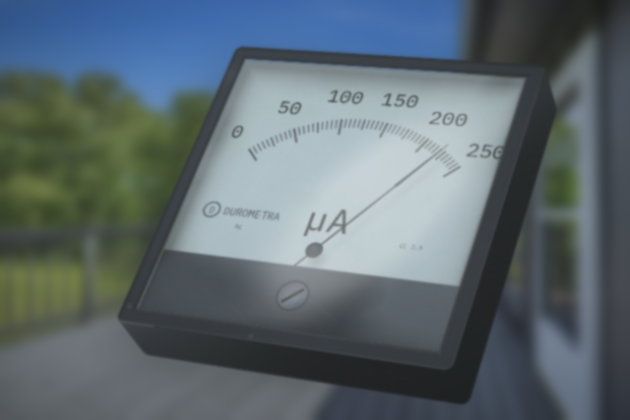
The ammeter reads 225 µA
